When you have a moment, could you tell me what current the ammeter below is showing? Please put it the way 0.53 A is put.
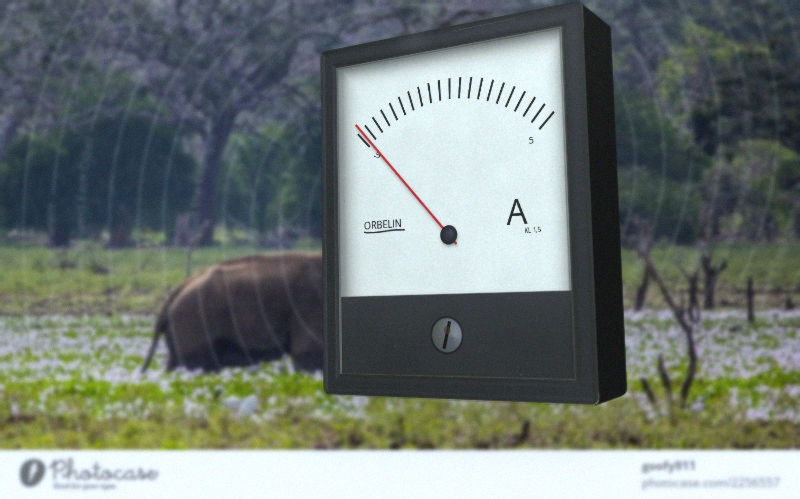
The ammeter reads -4.75 A
